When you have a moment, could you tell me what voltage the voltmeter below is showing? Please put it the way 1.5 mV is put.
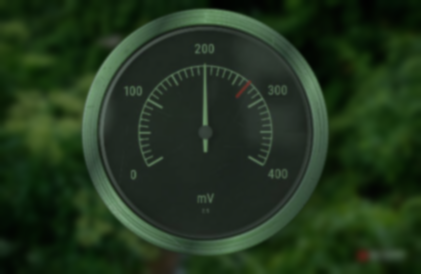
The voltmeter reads 200 mV
